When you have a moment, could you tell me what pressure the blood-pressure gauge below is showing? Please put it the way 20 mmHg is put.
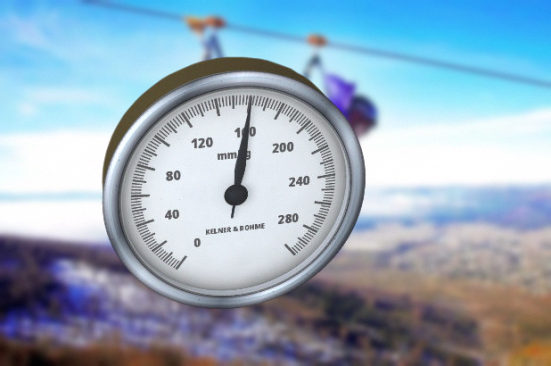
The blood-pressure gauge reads 160 mmHg
